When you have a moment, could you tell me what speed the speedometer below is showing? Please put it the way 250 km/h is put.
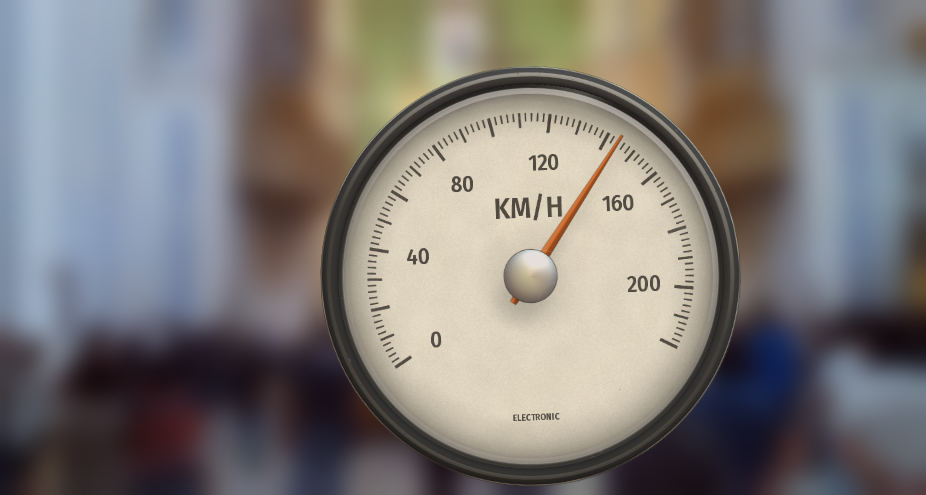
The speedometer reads 144 km/h
